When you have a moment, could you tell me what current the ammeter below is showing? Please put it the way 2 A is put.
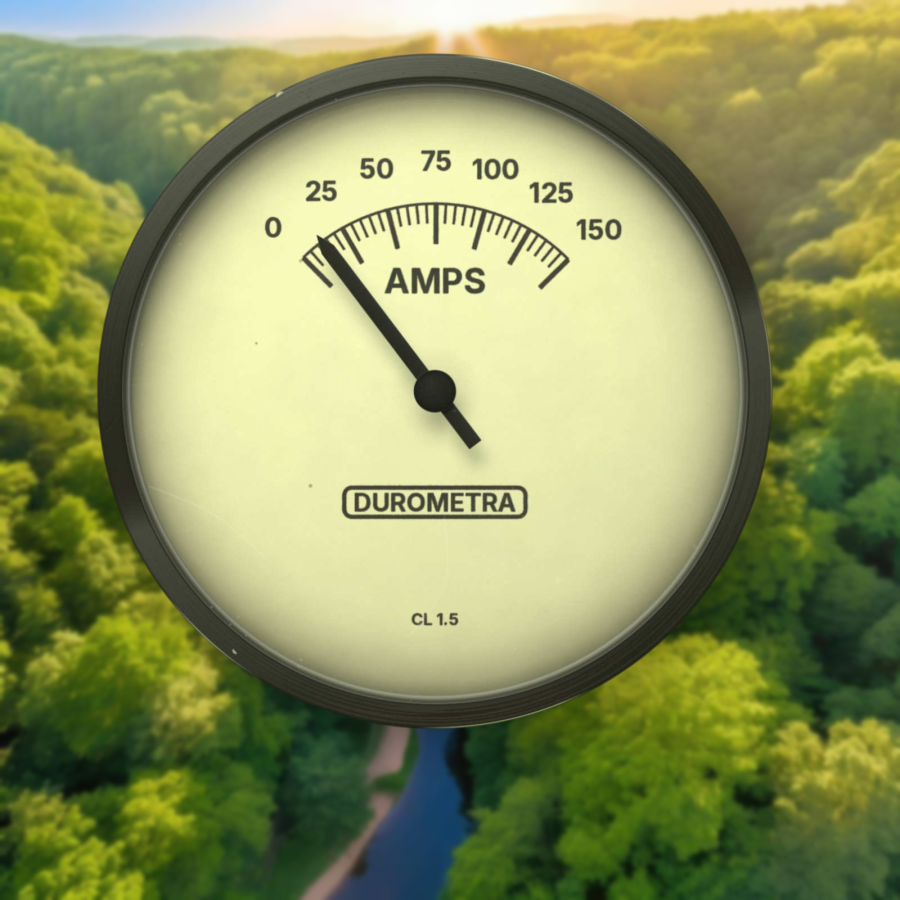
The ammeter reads 12.5 A
